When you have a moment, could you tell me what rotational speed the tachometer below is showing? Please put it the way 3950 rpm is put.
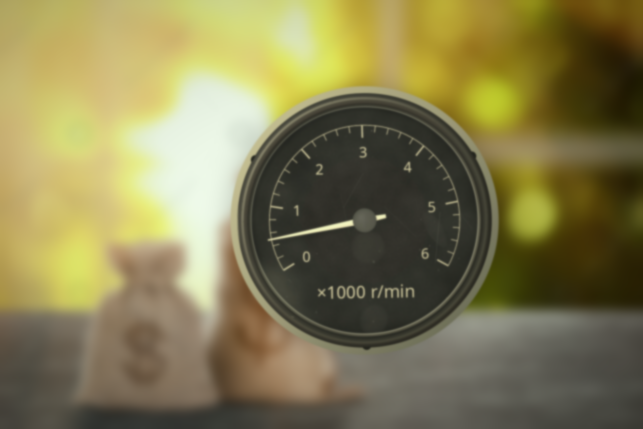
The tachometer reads 500 rpm
